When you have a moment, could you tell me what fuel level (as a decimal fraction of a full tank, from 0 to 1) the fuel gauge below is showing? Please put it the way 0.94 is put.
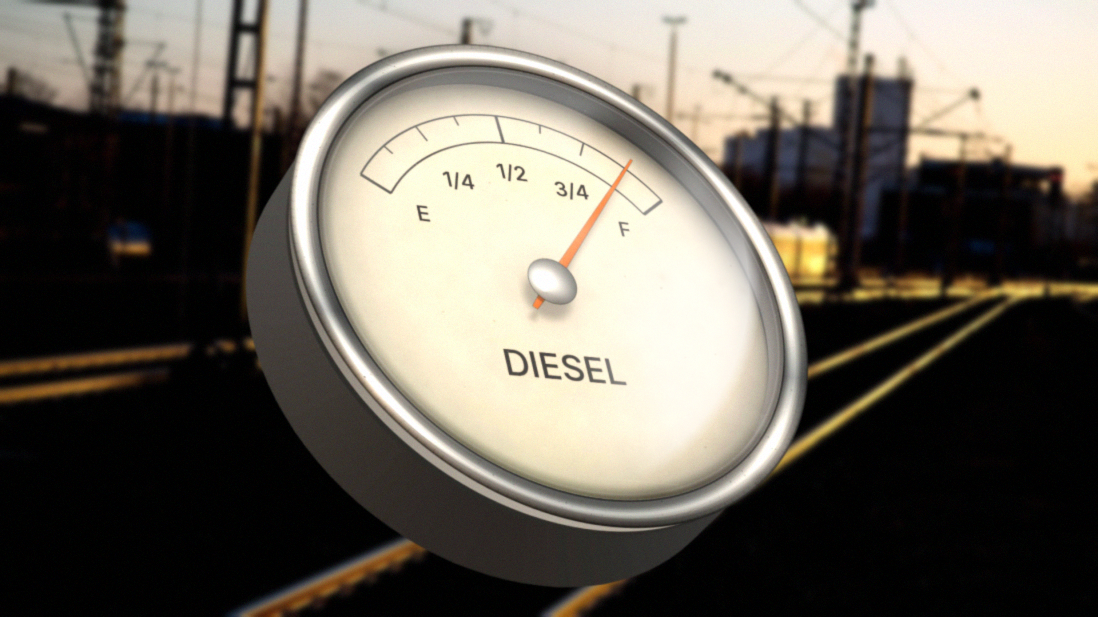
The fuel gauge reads 0.875
